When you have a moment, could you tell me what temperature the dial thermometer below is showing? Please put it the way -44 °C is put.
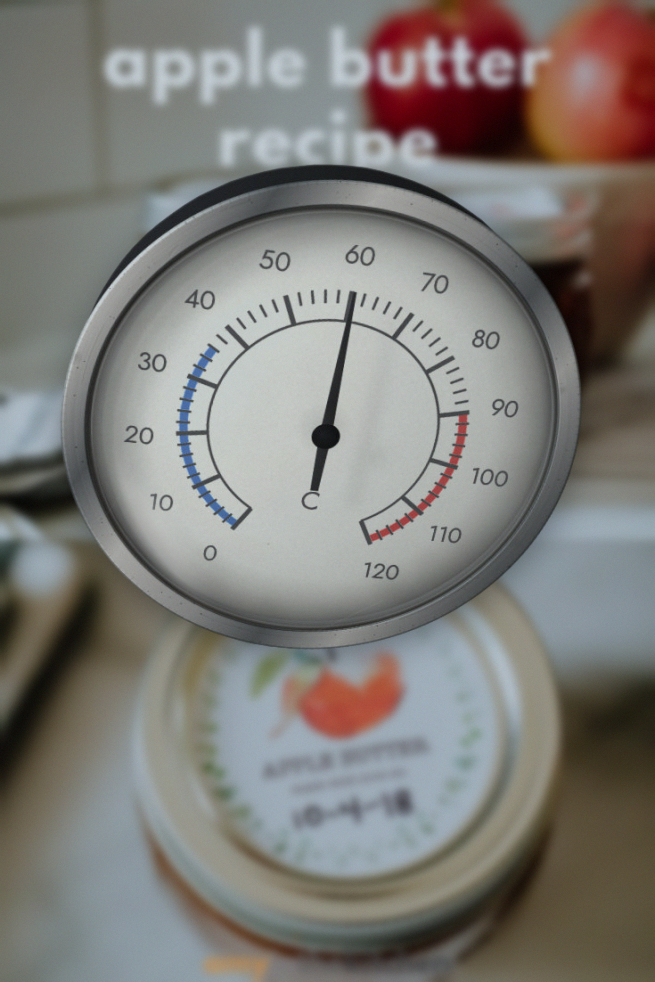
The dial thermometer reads 60 °C
